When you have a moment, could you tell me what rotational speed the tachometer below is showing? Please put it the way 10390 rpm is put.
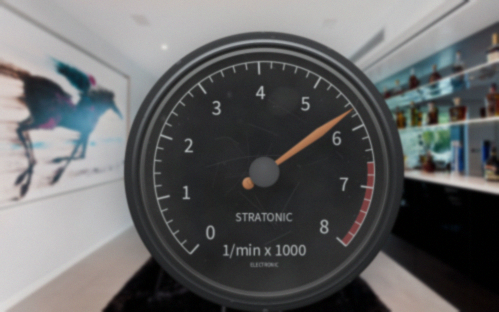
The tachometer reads 5700 rpm
